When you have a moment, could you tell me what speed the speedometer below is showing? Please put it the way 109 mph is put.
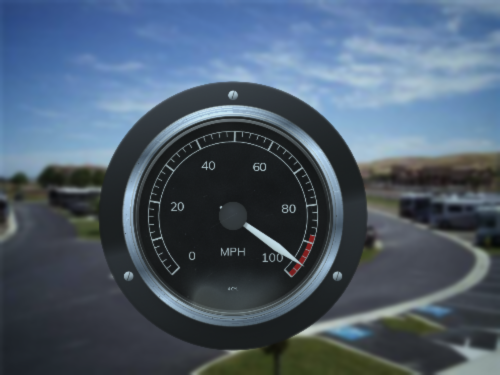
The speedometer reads 96 mph
